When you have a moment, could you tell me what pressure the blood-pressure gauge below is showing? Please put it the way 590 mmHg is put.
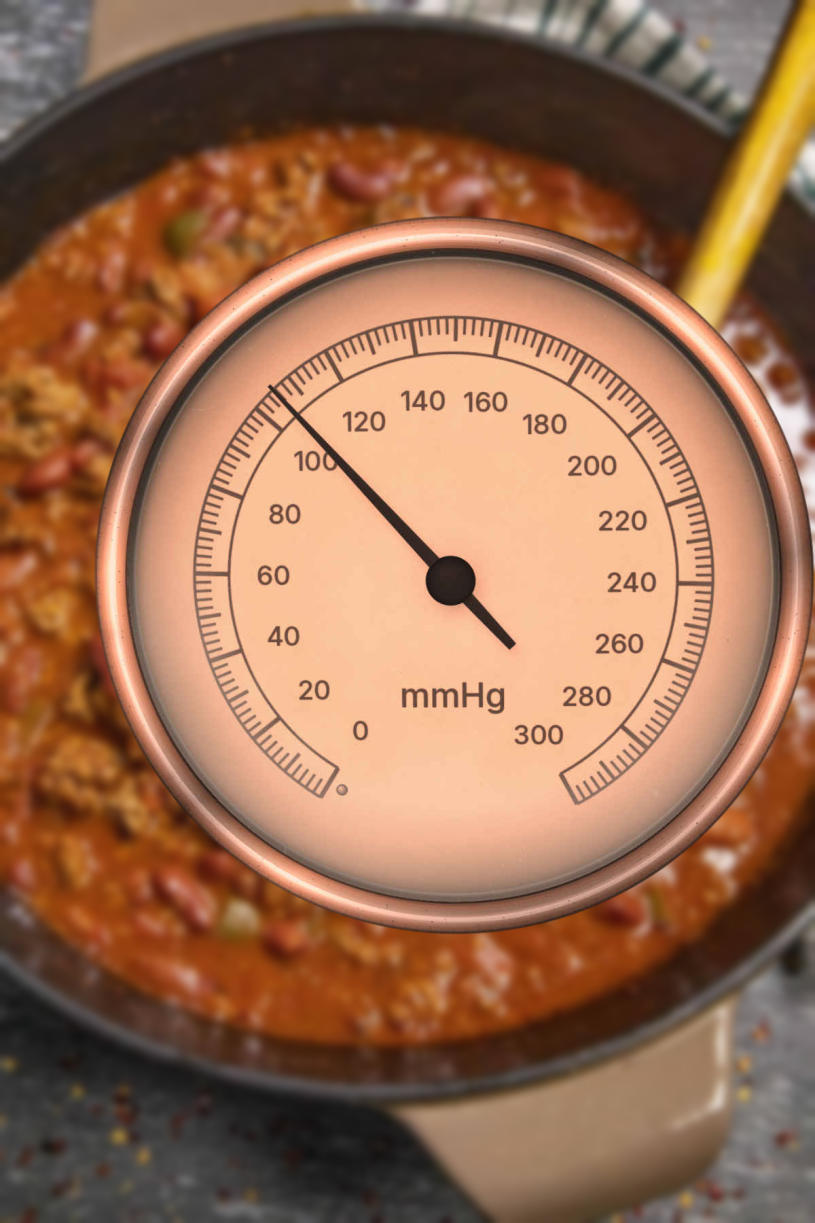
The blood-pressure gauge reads 106 mmHg
